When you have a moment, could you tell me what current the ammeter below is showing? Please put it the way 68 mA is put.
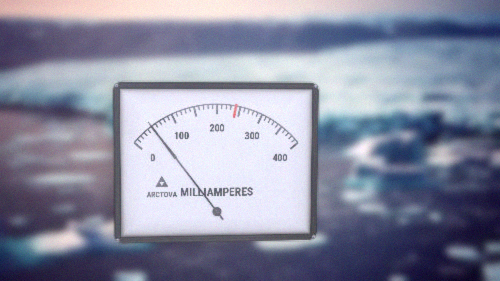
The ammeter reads 50 mA
